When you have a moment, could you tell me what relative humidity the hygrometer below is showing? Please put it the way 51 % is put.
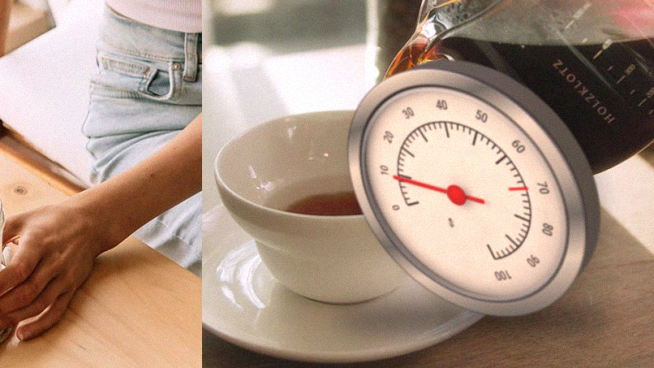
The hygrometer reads 10 %
